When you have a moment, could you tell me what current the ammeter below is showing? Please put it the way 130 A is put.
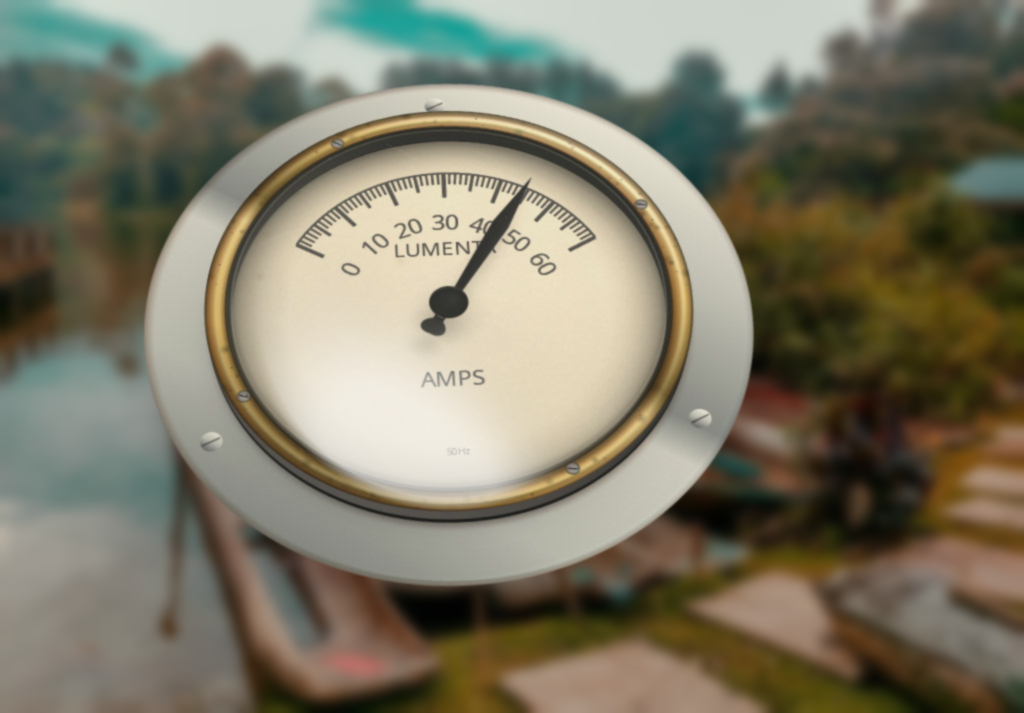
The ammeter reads 45 A
